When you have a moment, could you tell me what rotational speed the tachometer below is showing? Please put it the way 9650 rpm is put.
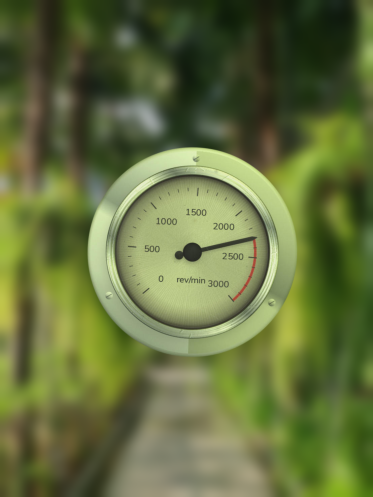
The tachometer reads 2300 rpm
